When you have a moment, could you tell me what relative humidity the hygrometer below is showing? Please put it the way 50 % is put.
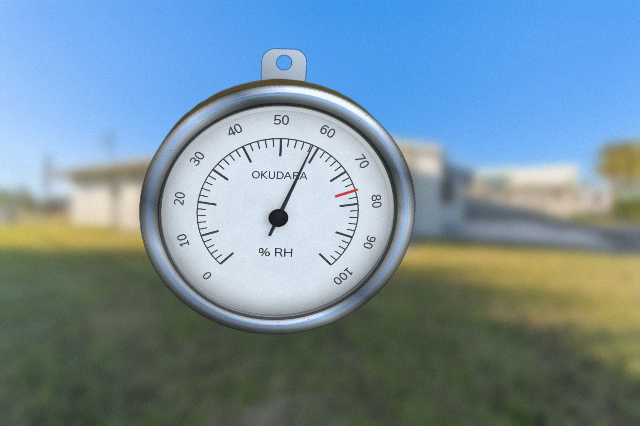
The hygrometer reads 58 %
